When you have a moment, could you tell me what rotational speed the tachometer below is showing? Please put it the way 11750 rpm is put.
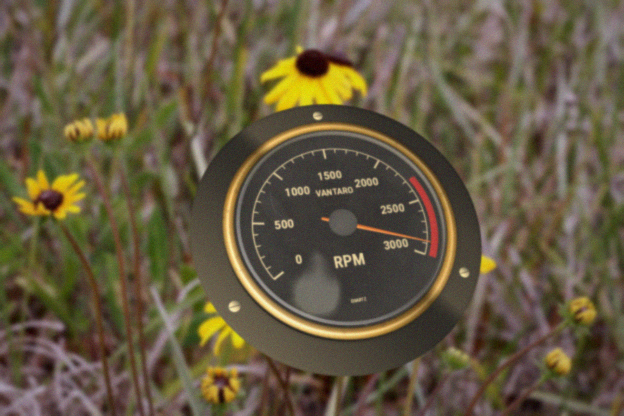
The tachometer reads 2900 rpm
